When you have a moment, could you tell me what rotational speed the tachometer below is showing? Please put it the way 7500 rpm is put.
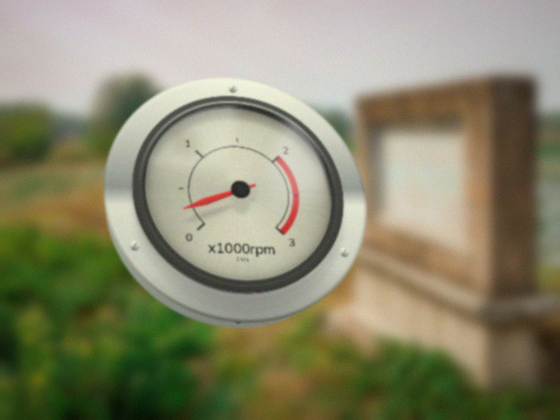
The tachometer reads 250 rpm
